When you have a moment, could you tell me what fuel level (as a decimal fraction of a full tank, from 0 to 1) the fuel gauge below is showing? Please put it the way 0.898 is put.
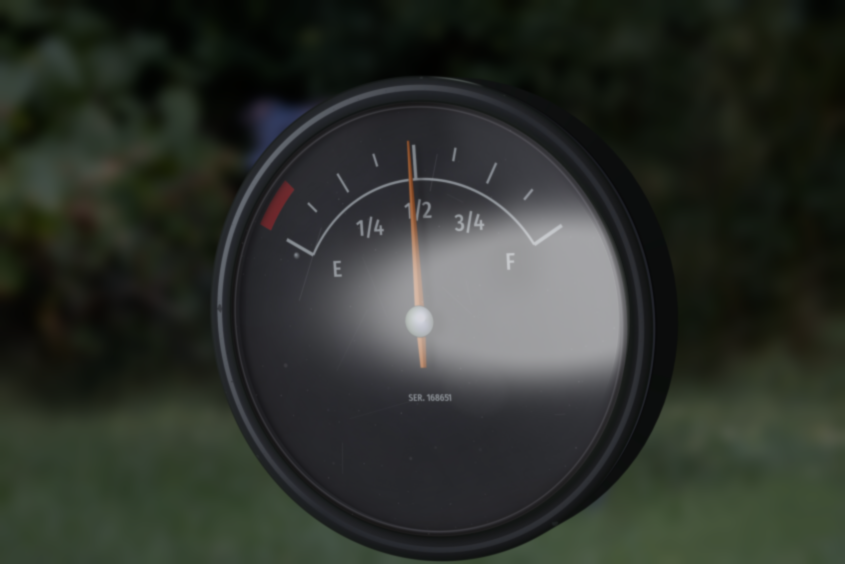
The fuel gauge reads 0.5
